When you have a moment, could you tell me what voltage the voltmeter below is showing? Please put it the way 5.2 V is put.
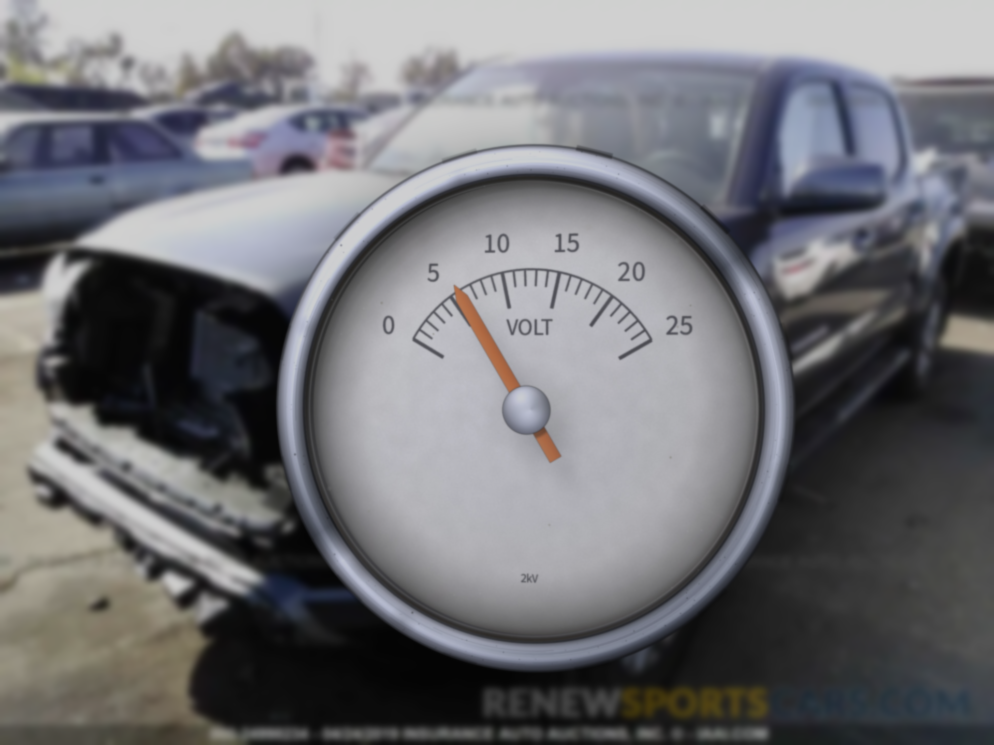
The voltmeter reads 6 V
